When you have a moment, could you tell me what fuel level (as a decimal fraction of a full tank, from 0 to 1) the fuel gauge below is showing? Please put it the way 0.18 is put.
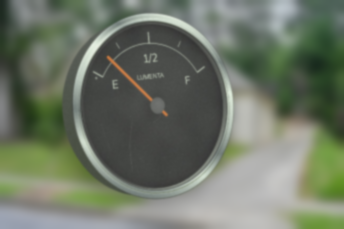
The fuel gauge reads 0.125
